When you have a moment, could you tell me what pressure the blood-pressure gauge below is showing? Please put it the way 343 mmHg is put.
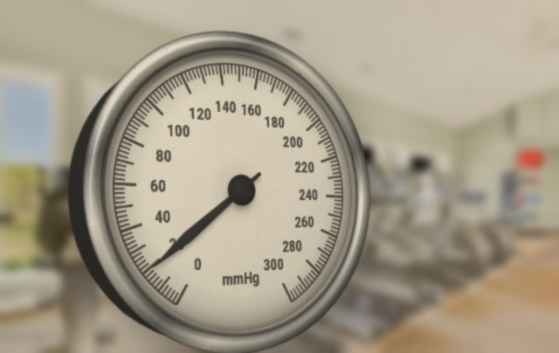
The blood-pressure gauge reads 20 mmHg
